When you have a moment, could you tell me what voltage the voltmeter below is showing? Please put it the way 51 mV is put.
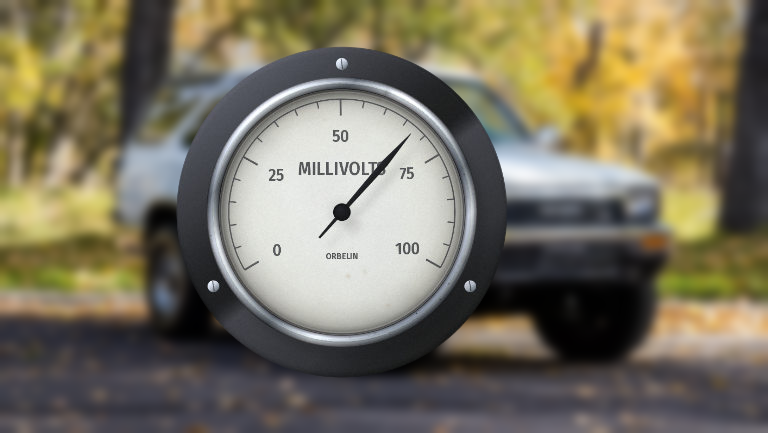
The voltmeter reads 67.5 mV
